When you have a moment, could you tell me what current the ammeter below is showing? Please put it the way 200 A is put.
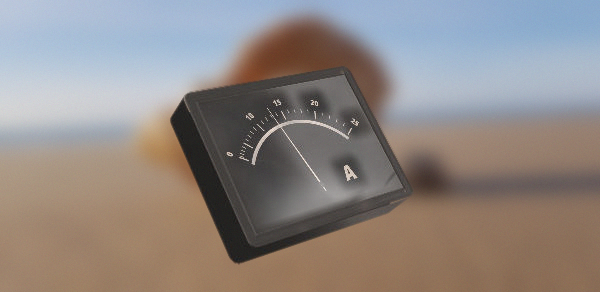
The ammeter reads 13 A
